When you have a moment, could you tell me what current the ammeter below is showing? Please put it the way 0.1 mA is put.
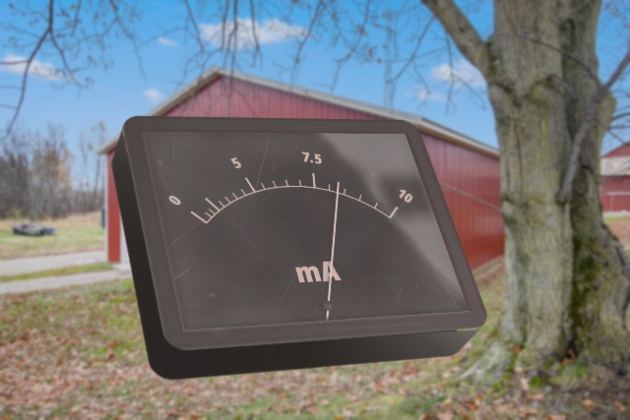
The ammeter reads 8.25 mA
